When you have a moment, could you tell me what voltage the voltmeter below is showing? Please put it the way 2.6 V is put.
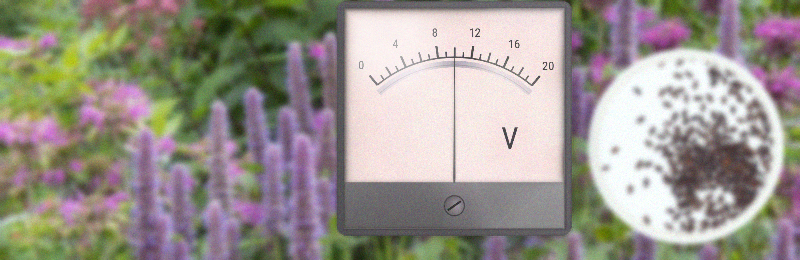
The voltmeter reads 10 V
